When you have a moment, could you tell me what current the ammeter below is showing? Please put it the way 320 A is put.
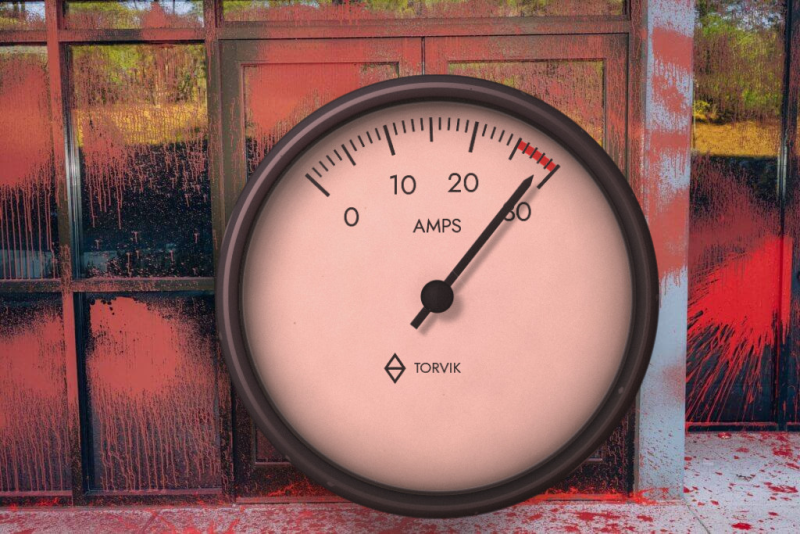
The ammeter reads 28.5 A
